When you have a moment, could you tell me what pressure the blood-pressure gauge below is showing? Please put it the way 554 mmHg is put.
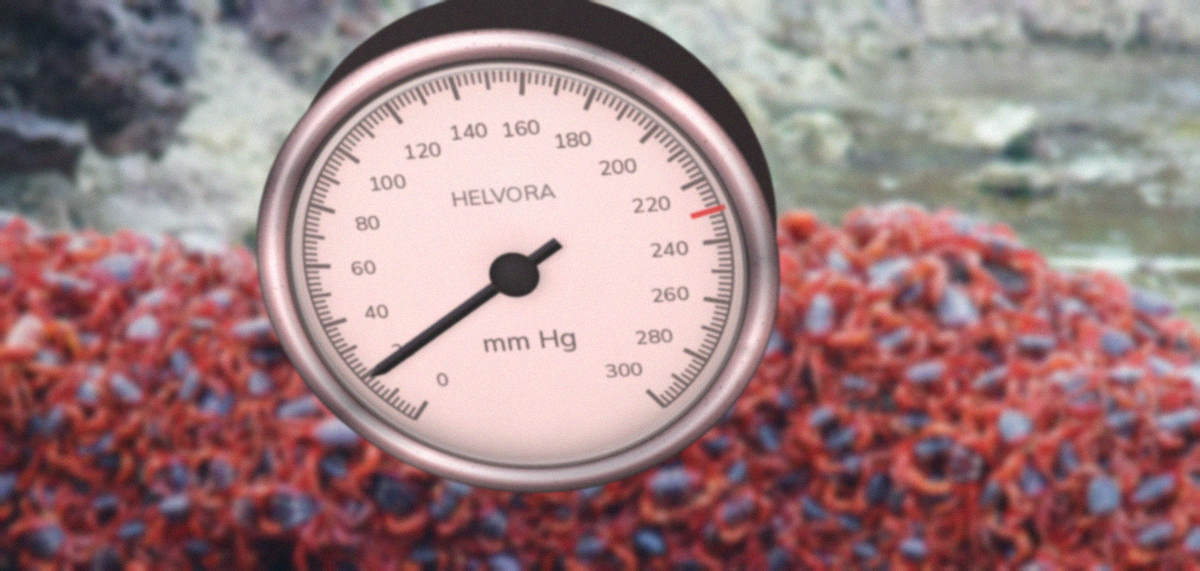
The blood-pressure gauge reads 20 mmHg
